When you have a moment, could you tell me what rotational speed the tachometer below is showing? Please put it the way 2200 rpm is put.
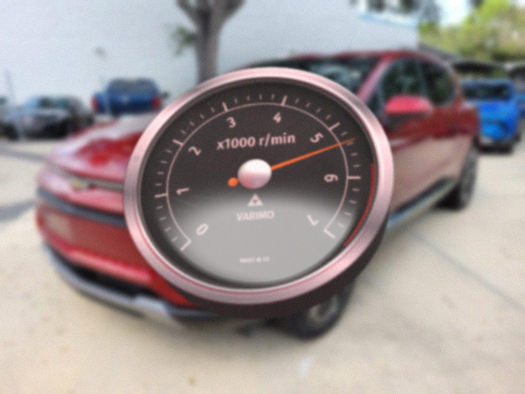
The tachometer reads 5400 rpm
